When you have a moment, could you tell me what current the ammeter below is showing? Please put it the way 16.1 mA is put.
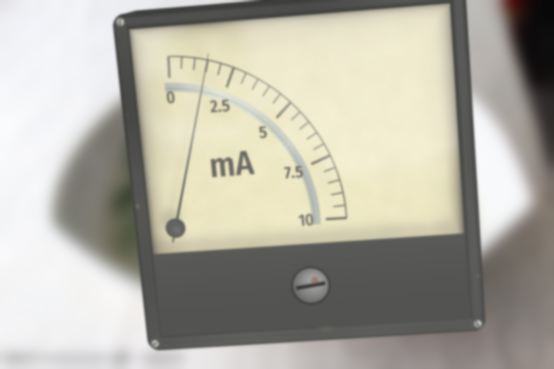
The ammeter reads 1.5 mA
